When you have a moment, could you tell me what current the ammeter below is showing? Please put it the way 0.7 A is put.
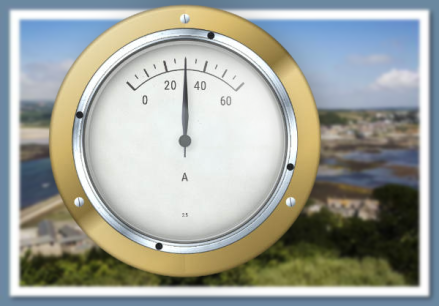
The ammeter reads 30 A
